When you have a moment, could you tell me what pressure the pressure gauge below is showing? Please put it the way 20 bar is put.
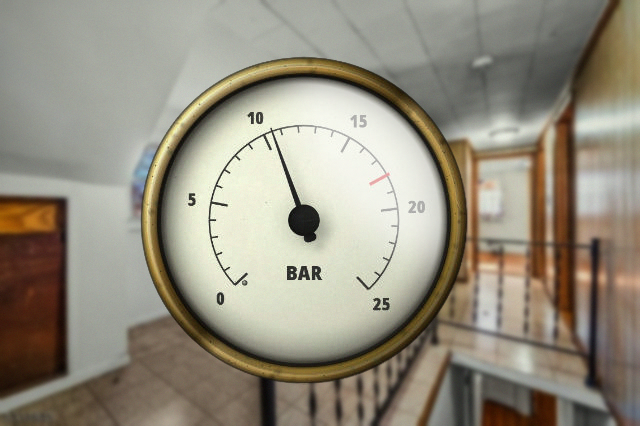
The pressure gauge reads 10.5 bar
